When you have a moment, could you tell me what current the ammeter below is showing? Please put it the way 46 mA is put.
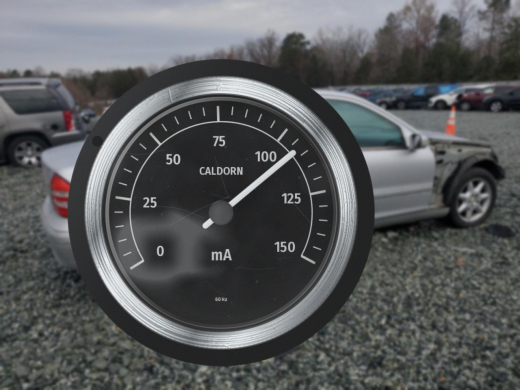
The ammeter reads 107.5 mA
